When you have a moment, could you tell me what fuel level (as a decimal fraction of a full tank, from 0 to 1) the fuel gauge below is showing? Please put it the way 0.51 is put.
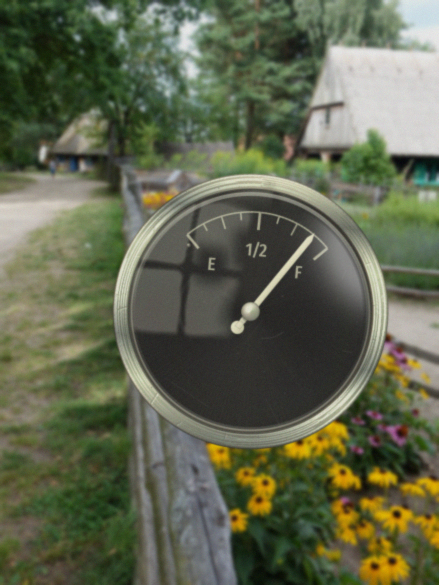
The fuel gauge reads 0.875
